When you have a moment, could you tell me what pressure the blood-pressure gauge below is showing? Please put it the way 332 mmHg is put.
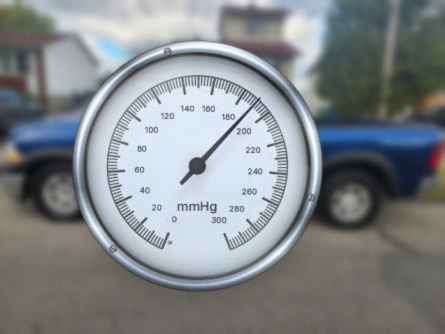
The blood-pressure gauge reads 190 mmHg
